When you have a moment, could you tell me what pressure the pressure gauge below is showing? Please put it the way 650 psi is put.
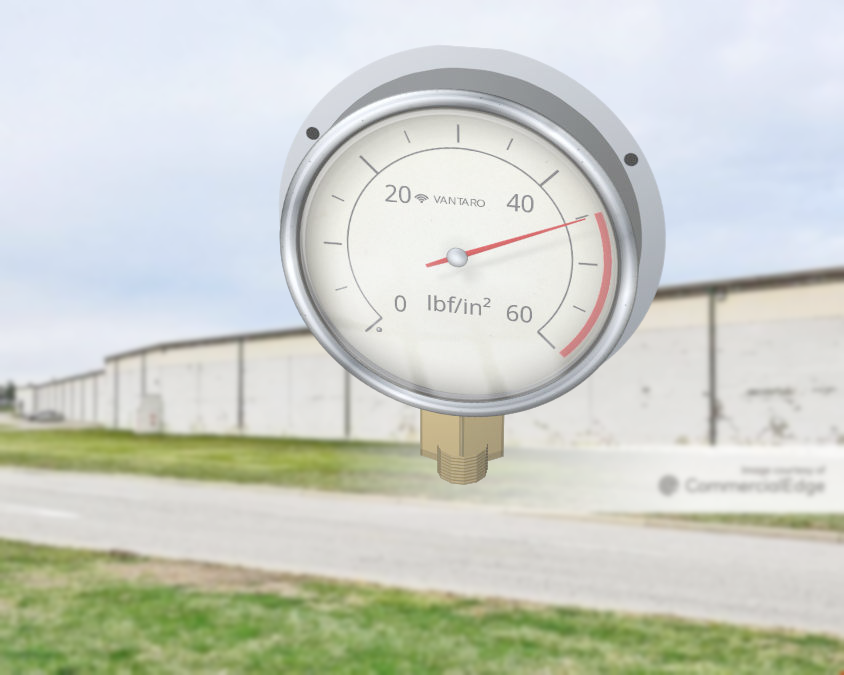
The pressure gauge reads 45 psi
